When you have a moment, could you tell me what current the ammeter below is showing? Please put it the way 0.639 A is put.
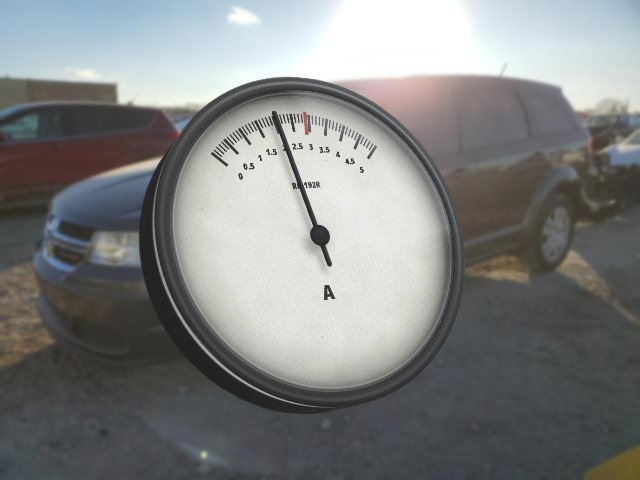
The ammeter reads 2 A
